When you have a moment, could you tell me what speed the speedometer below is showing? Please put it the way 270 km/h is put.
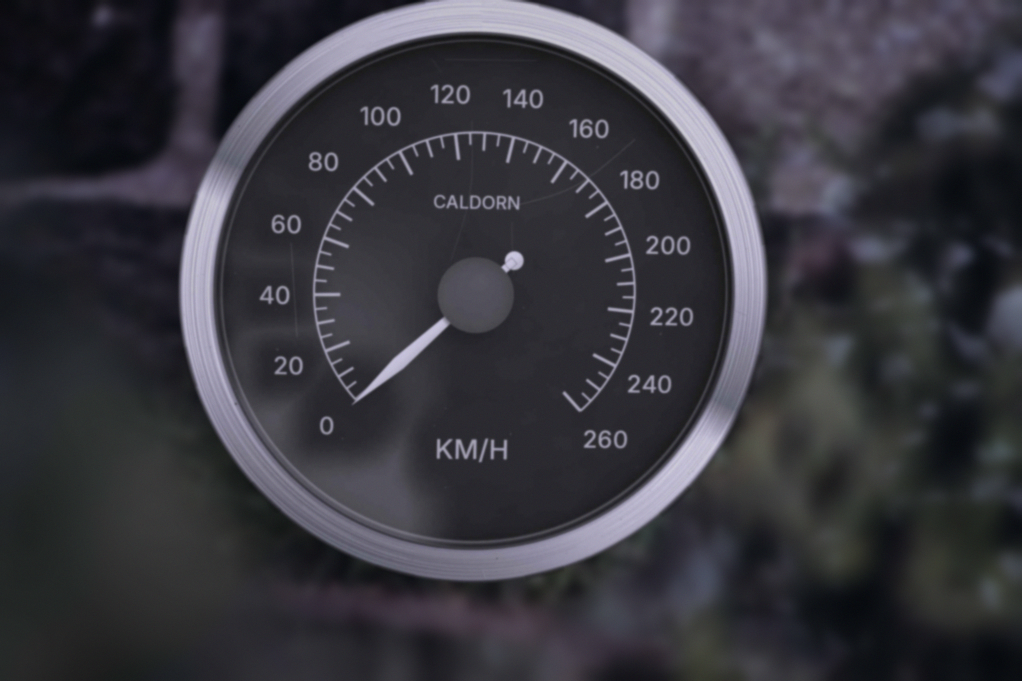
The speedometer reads 0 km/h
